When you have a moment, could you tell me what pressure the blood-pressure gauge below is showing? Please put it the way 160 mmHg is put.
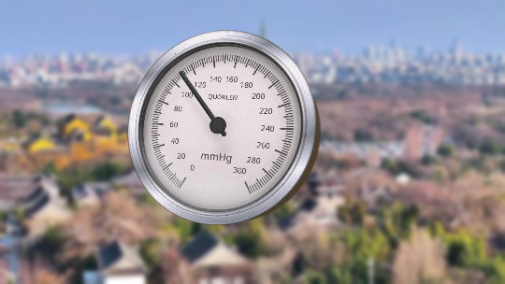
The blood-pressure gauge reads 110 mmHg
